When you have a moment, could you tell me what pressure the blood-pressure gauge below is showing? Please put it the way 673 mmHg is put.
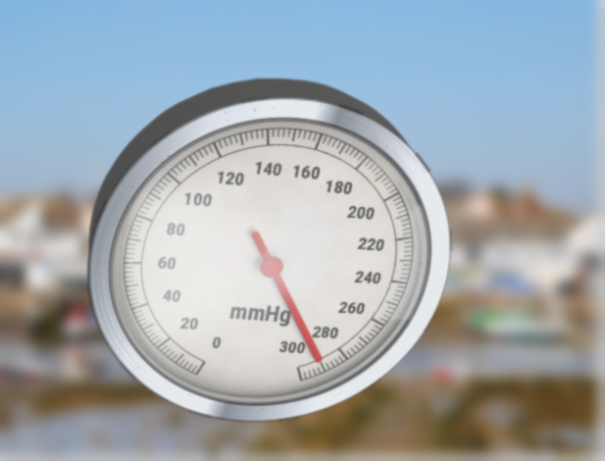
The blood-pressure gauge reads 290 mmHg
